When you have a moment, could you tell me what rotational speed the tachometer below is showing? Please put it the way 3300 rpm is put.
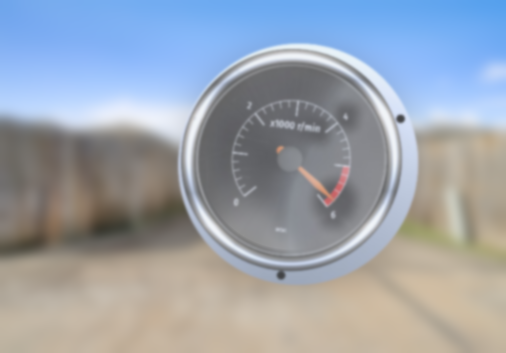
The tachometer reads 5800 rpm
